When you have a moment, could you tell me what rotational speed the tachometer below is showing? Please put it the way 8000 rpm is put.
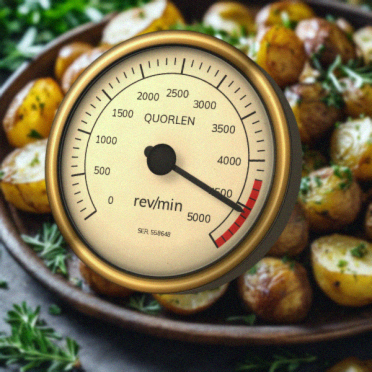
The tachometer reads 4550 rpm
